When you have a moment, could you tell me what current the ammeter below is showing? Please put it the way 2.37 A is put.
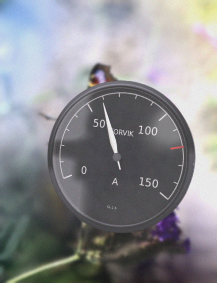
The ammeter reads 60 A
